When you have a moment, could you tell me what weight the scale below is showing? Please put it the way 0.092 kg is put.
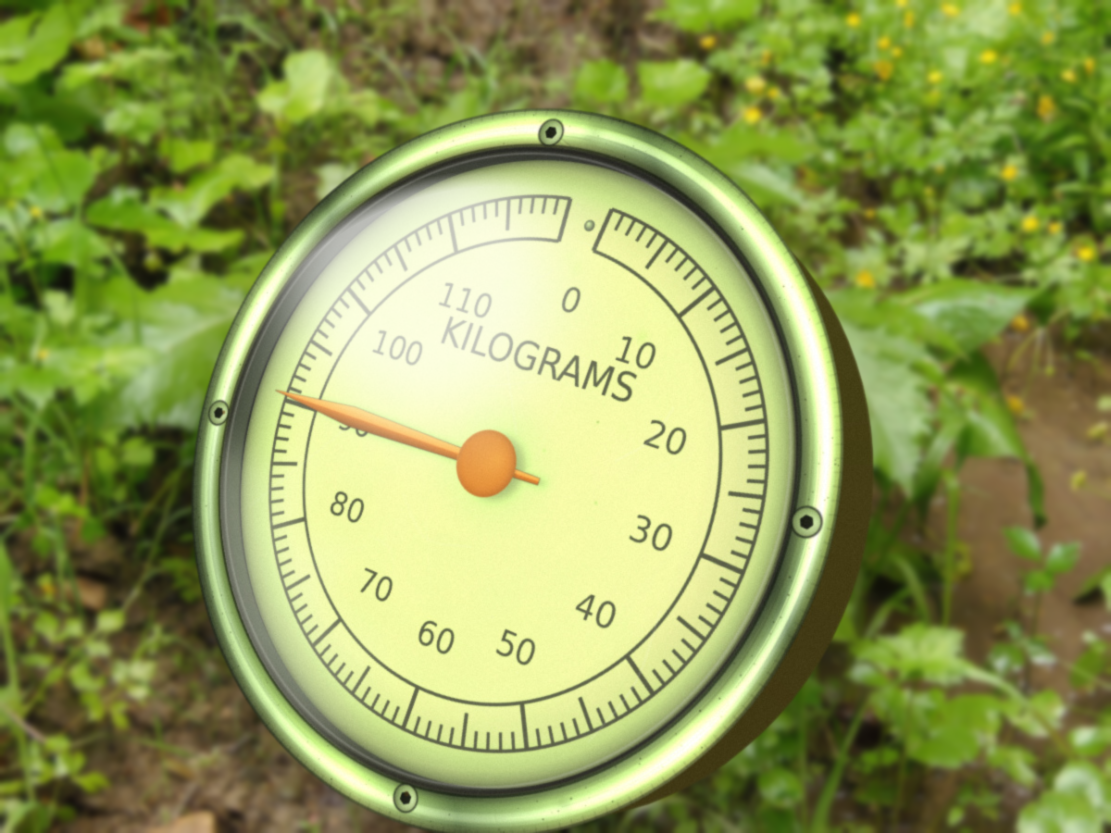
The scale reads 90.5 kg
